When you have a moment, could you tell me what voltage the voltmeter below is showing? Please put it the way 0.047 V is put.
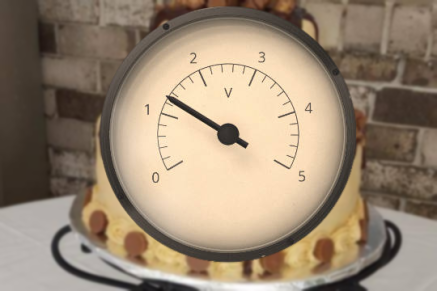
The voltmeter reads 1.3 V
